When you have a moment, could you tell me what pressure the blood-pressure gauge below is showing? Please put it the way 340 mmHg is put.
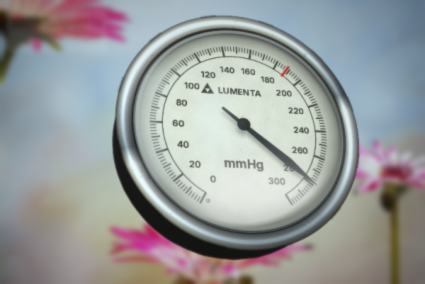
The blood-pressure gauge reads 280 mmHg
